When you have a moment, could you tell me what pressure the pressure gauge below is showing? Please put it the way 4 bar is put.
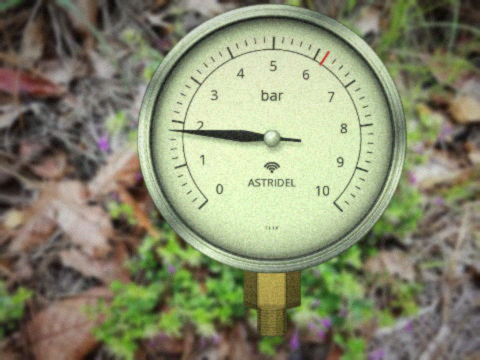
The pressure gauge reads 1.8 bar
